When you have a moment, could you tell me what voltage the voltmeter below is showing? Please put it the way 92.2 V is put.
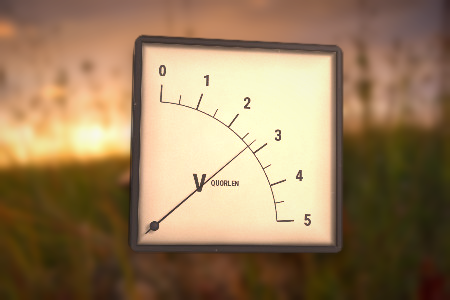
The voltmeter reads 2.75 V
